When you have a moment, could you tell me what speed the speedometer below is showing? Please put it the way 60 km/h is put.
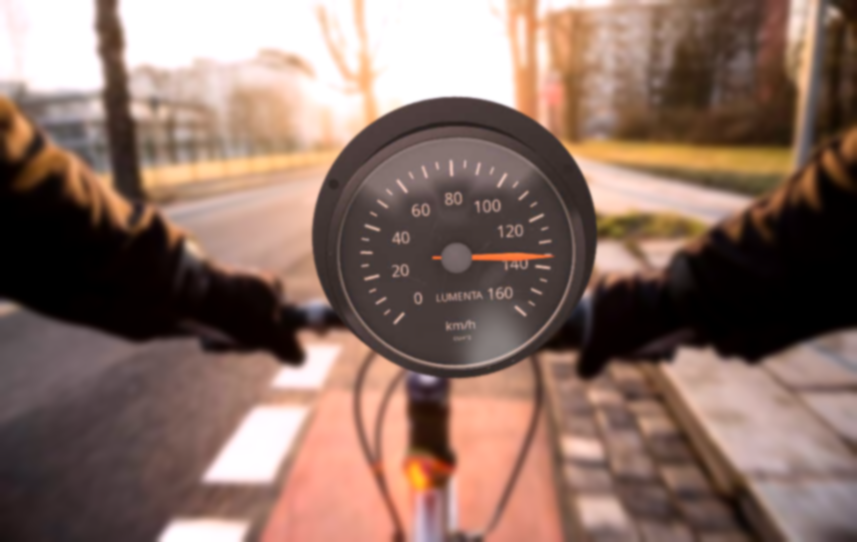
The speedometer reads 135 km/h
